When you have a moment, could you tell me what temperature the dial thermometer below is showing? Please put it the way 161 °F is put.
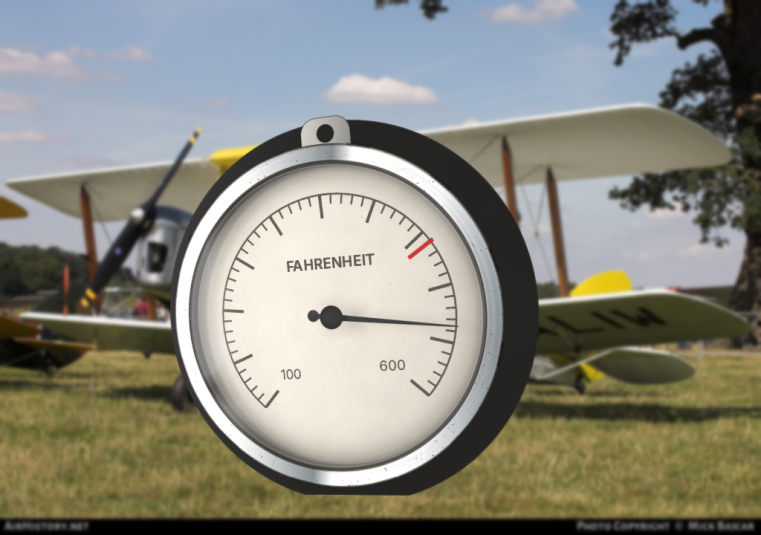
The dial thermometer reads 535 °F
